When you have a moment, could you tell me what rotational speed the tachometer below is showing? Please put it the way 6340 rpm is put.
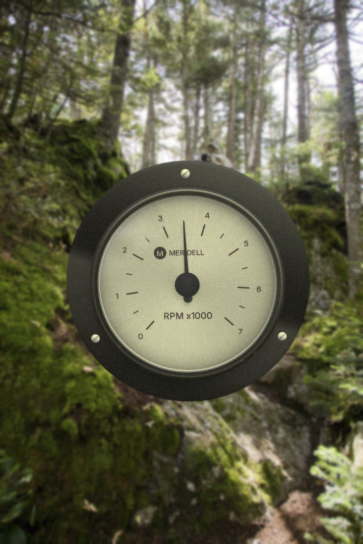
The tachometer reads 3500 rpm
